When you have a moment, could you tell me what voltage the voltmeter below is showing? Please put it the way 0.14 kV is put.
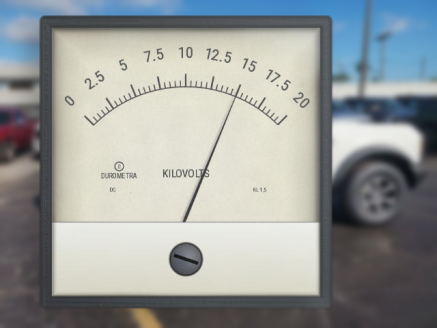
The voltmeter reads 15 kV
